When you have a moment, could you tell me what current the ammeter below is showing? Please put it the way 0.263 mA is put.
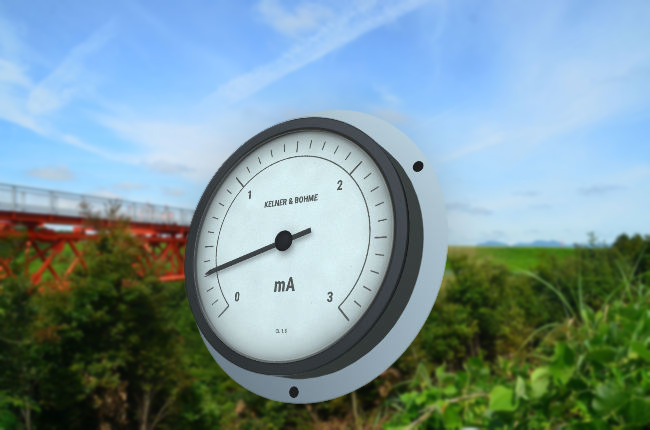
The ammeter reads 0.3 mA
